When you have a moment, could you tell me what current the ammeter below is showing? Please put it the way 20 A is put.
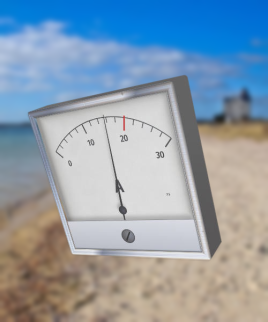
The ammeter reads 16 A
